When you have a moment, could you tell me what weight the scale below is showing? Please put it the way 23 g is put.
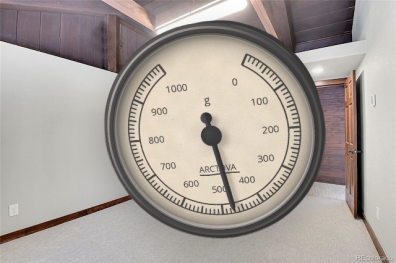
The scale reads 470 g
